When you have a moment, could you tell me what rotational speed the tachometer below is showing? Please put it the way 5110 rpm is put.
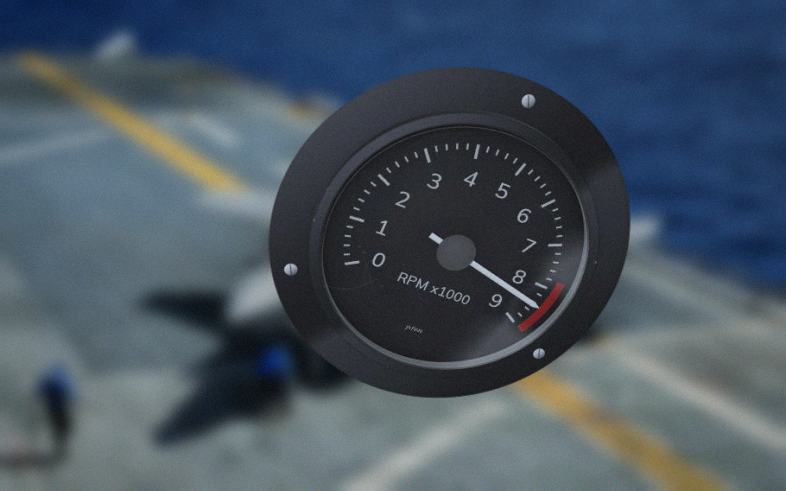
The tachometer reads 8400 rpm
